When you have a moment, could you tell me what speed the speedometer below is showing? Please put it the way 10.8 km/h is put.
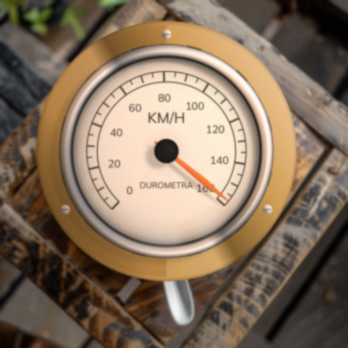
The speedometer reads 157.5 km/h
